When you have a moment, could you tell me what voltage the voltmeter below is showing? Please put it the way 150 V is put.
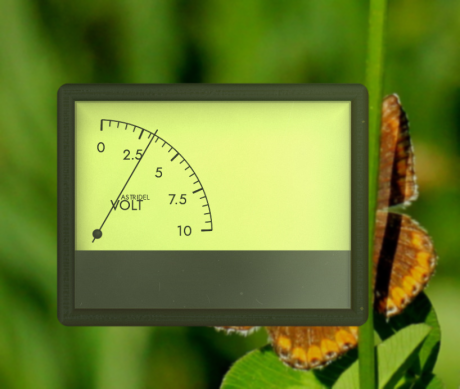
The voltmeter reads 3.25 V
